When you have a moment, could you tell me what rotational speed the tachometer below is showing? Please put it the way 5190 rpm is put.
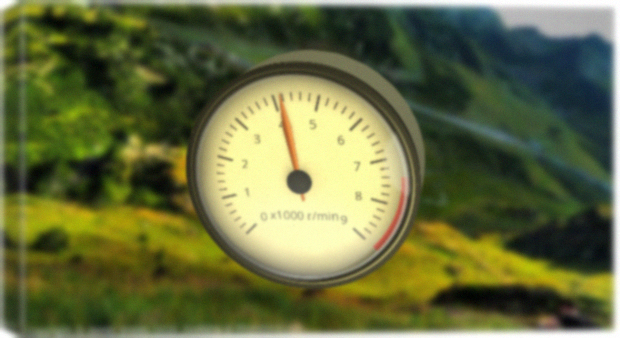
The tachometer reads 4200 rpm
